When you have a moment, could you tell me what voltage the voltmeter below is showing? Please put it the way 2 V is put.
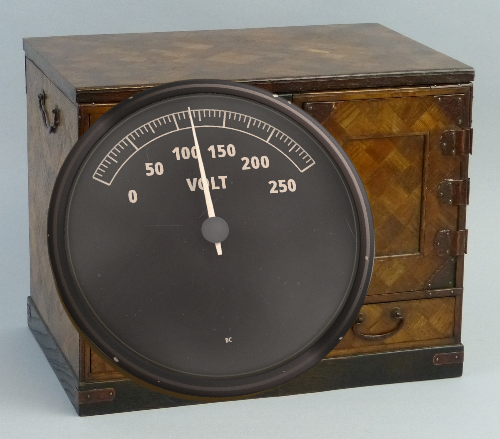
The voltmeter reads 115 V
